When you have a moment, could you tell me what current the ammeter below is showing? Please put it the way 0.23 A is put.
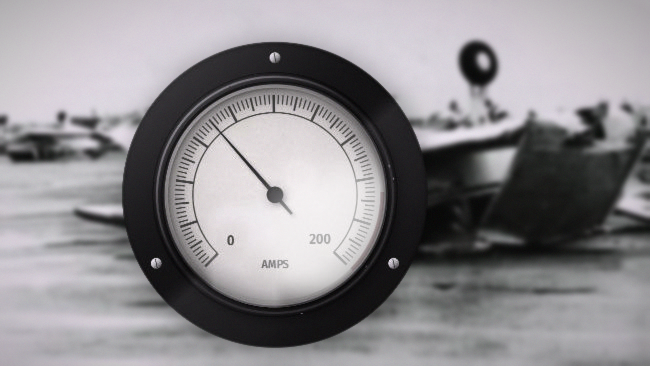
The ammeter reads 70 A
